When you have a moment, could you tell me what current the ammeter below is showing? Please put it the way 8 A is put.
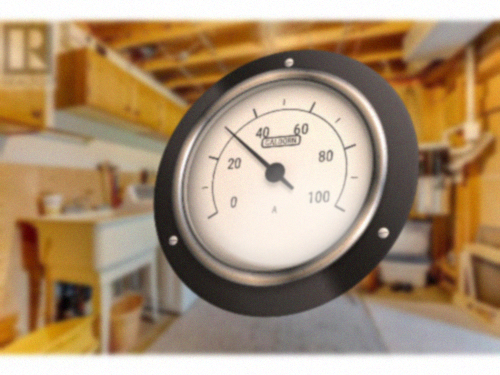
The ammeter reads 30 A
